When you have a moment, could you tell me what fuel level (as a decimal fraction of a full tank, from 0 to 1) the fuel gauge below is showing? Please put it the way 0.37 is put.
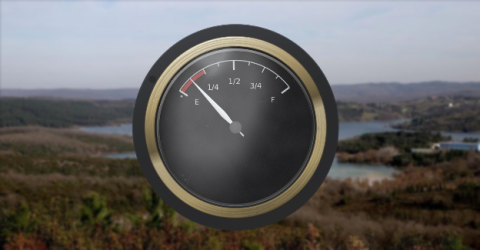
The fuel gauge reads 0.125
